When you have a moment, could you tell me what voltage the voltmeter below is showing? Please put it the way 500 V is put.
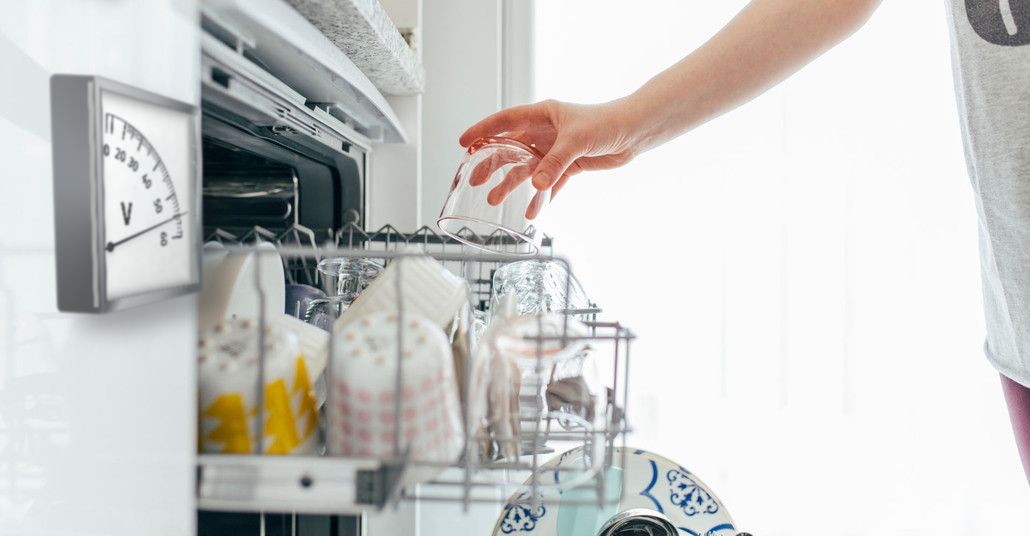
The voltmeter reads 55 V
